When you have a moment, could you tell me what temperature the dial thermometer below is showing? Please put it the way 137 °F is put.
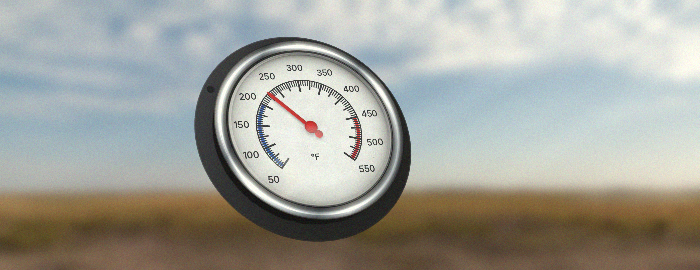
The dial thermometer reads 225 °F
